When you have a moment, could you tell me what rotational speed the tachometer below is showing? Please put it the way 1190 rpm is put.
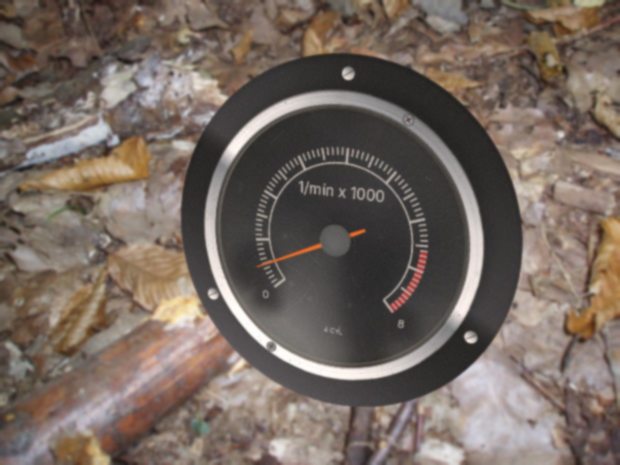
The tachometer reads 500 rpm
